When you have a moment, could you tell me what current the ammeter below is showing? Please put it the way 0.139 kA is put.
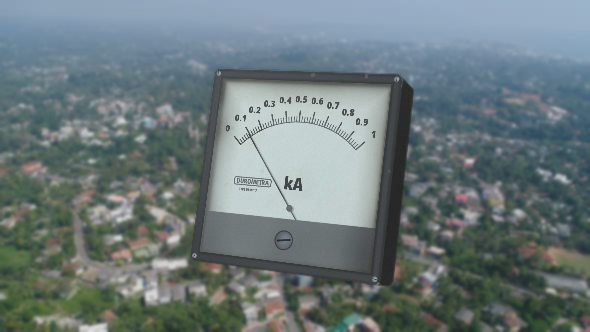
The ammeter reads 0.1 kA
